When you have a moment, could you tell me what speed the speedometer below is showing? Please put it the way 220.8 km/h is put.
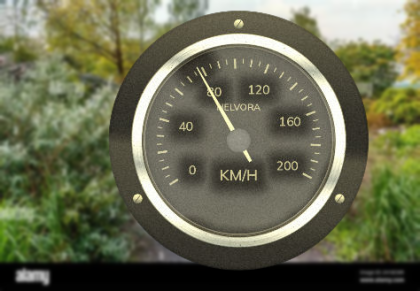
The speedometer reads 77.5 km/h
